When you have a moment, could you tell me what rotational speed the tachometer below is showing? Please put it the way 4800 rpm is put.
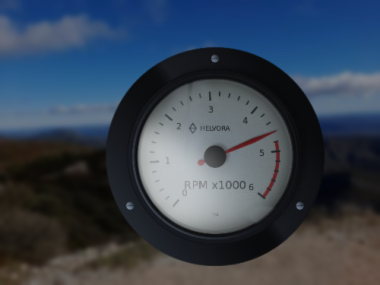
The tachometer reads 4600 rpm
